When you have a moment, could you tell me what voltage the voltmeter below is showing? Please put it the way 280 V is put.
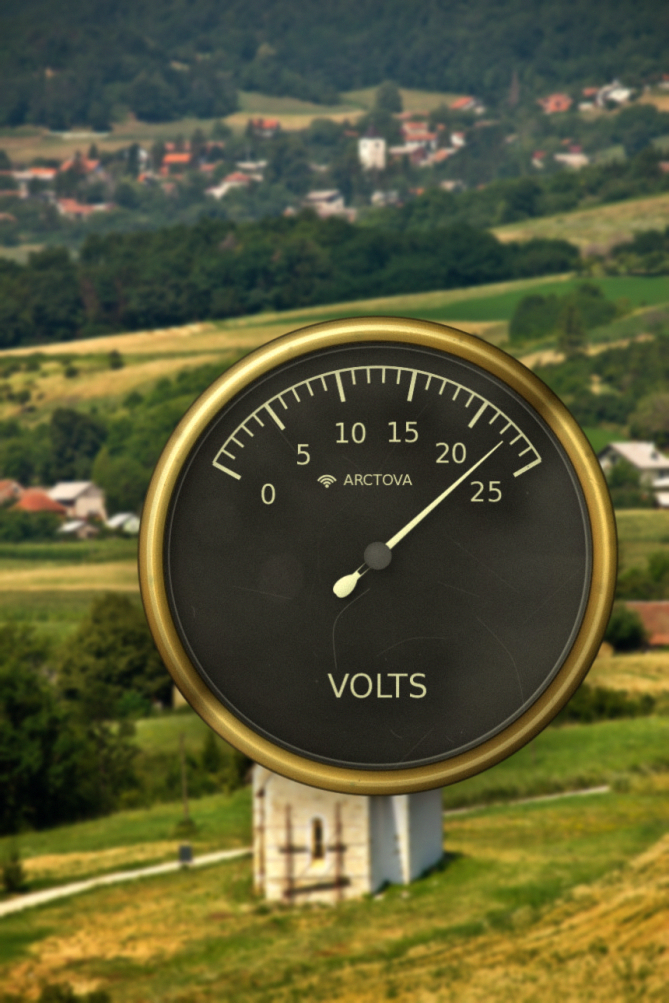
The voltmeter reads 22.5 V
